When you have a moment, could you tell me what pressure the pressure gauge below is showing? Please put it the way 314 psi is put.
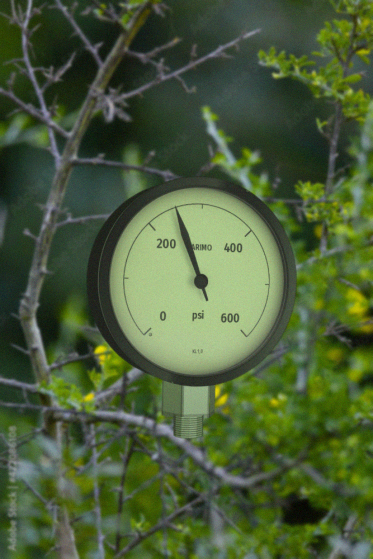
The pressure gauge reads 250 psi
